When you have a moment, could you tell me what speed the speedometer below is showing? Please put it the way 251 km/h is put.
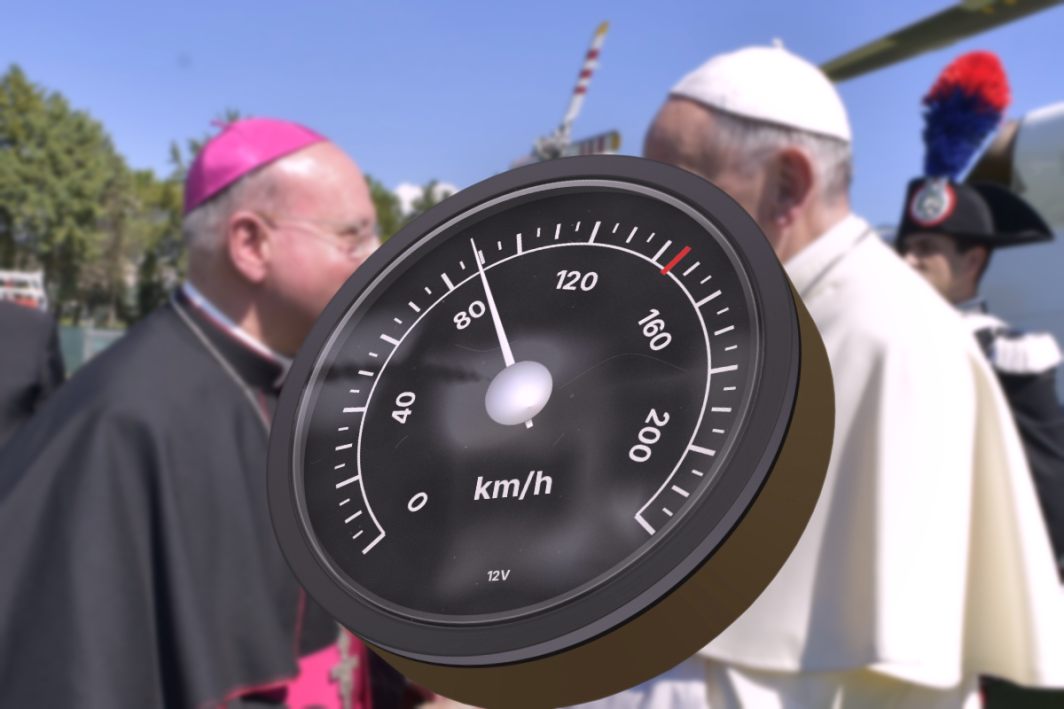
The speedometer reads 90 km/h
